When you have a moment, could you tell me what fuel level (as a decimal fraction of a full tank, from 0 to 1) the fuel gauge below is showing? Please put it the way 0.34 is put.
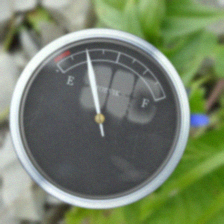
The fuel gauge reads 0.25
